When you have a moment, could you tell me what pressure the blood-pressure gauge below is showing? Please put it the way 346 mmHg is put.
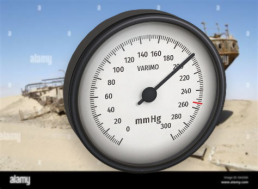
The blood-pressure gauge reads 200 mmHg
